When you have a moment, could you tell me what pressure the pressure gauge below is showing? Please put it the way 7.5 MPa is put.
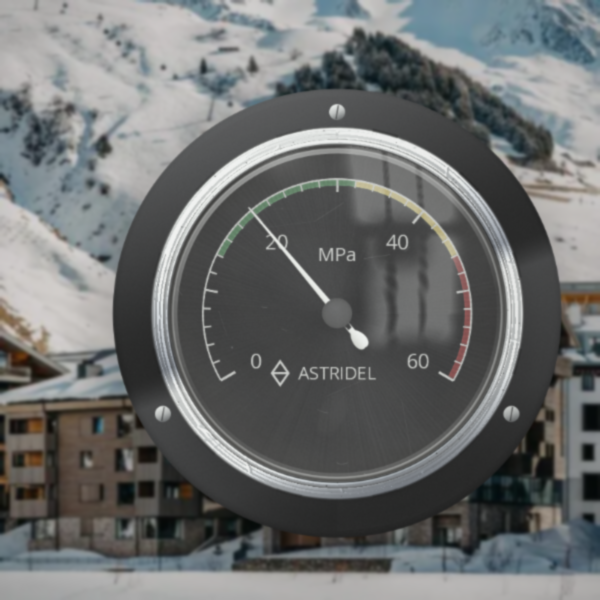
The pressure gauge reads 20 MPa
